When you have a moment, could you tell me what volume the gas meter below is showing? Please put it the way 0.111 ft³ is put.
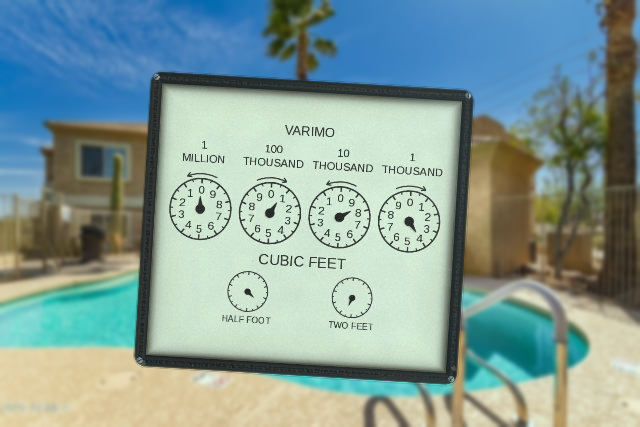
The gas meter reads 8400 ft³
